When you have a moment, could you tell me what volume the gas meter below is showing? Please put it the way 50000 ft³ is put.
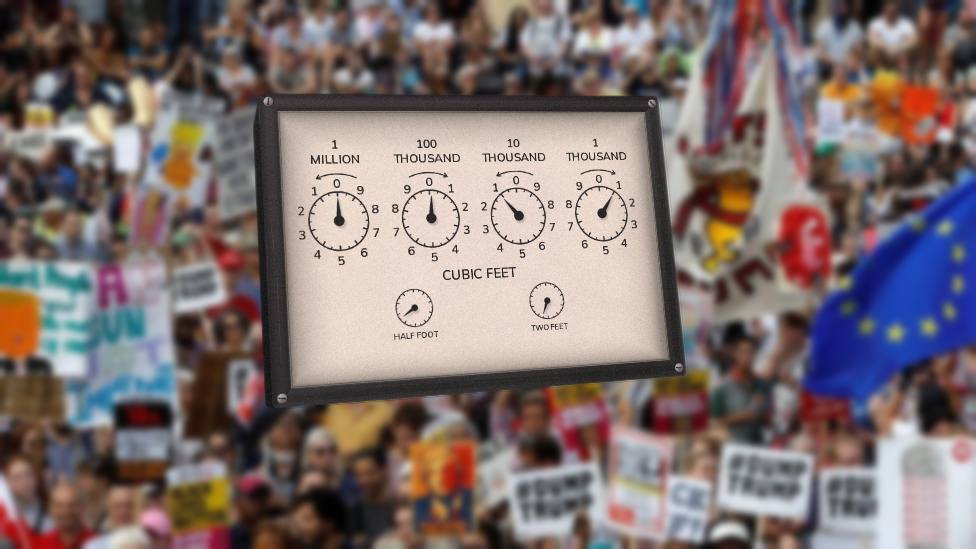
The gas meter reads 1100 ft³
